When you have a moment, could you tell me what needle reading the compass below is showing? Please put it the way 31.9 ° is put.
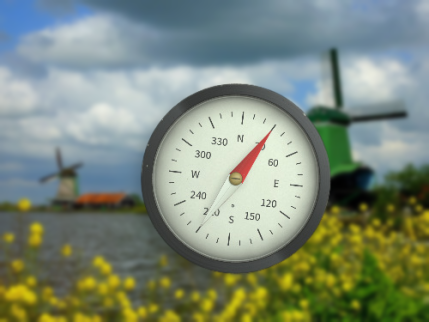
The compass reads 30 °
